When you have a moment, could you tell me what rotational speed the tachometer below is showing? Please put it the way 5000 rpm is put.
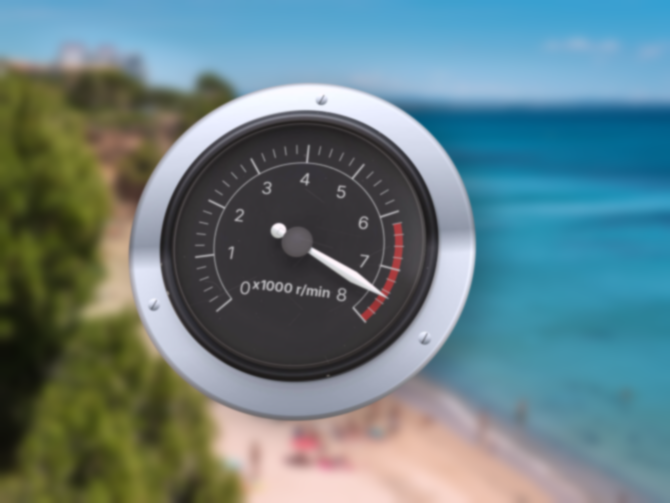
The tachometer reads 7500 rpm
